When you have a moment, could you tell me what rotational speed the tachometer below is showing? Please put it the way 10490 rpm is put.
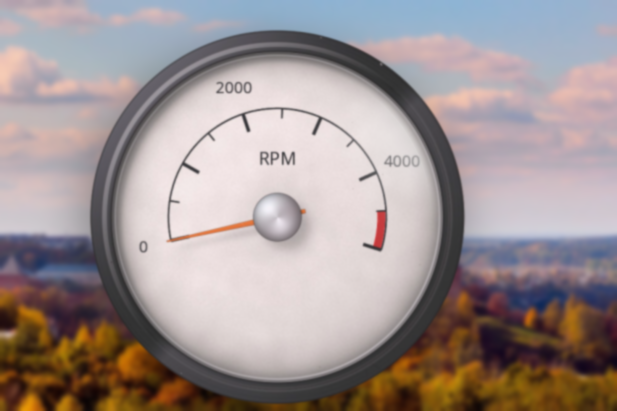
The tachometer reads 0 rpm
